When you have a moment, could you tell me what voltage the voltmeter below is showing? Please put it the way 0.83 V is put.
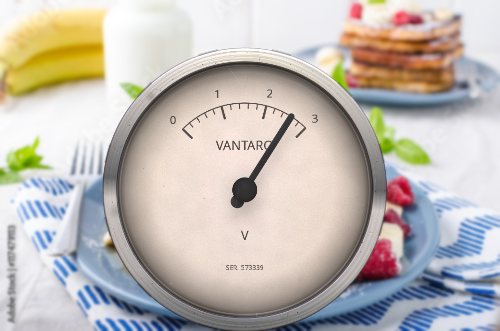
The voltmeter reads 2.6 V
